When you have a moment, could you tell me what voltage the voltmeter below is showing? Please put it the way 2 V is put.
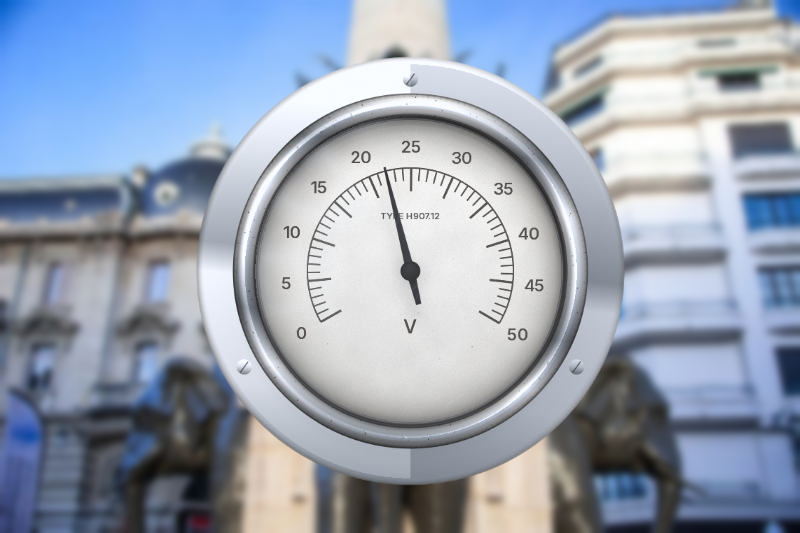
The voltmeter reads 22 V
